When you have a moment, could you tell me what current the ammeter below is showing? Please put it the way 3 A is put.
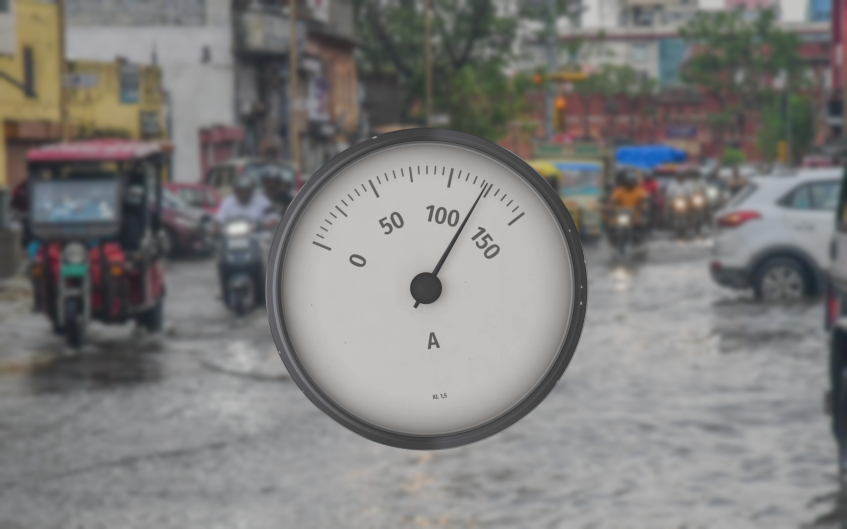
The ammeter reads 122.5 A
